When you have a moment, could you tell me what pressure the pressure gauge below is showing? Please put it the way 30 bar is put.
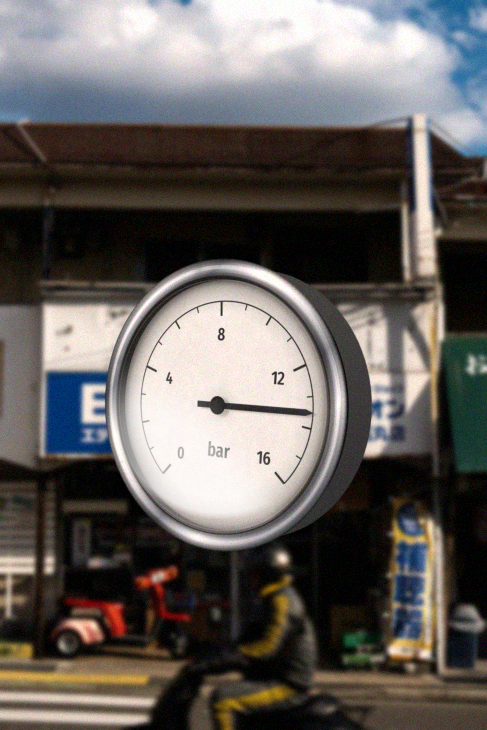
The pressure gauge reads 13.5 bar
